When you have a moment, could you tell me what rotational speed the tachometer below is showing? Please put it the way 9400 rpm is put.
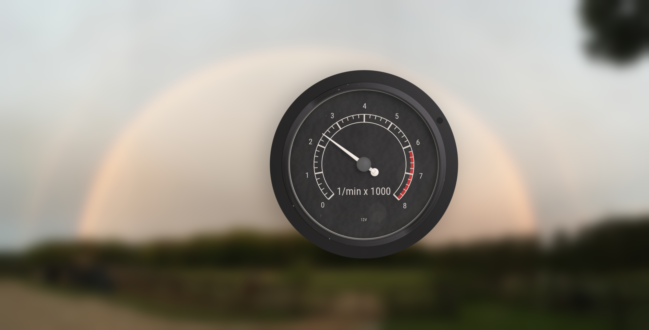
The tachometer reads 2400 rpm
